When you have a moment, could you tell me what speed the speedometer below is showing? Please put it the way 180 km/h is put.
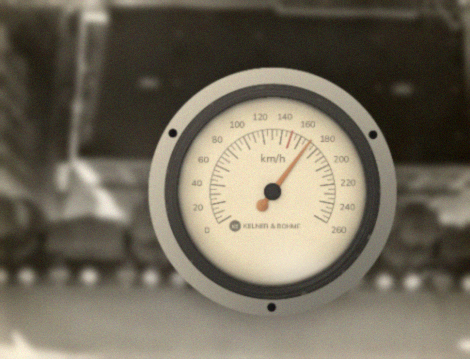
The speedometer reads 170 km/h
